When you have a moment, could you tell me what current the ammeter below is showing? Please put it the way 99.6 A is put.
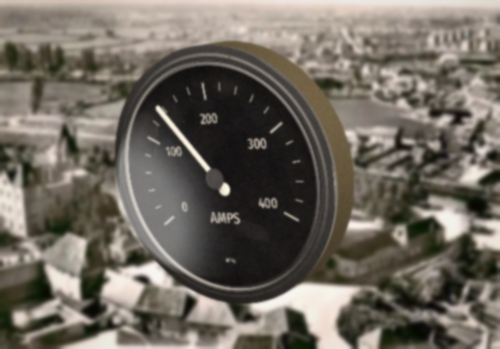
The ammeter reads 140 A
